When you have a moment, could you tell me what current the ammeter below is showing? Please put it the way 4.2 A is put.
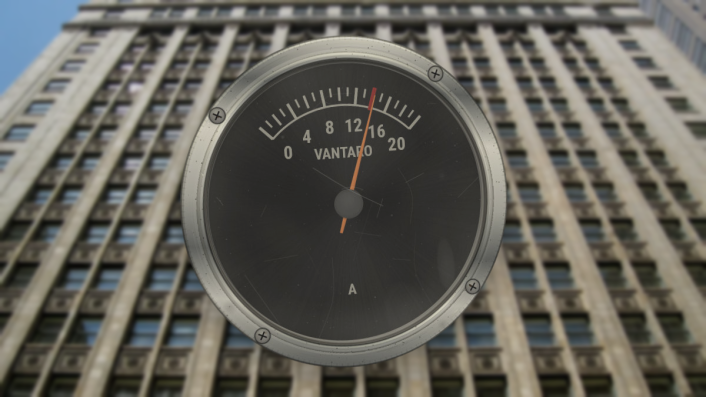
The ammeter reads 14 A
